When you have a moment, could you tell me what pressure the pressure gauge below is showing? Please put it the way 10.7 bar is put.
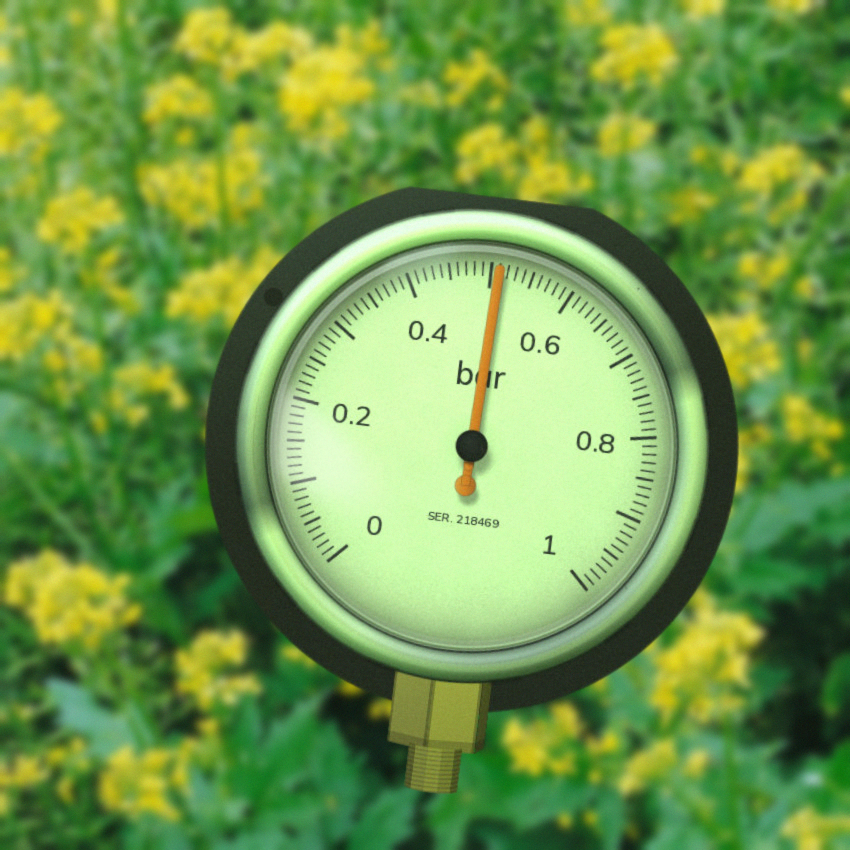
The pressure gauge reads 0.51 bar
